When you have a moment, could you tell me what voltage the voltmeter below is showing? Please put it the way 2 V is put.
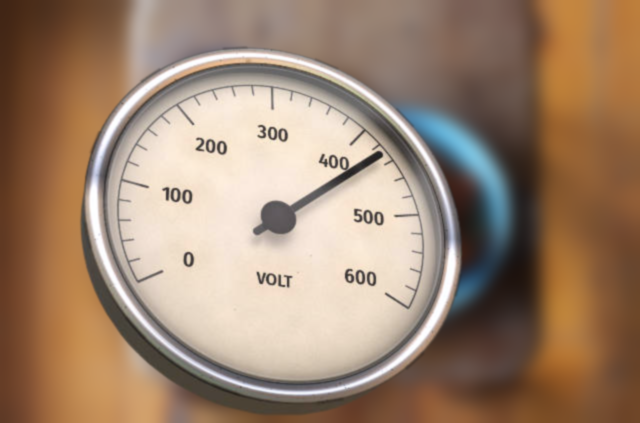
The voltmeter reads 430 V
